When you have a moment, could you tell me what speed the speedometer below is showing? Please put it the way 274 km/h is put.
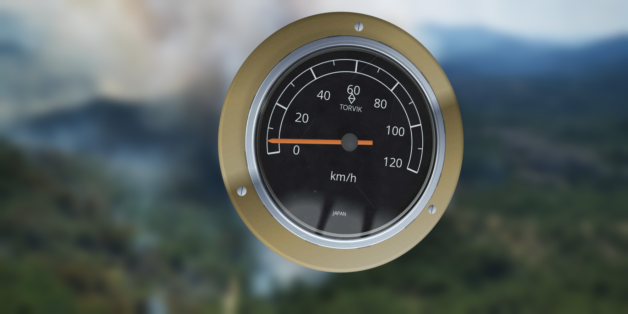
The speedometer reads 5 km/h
